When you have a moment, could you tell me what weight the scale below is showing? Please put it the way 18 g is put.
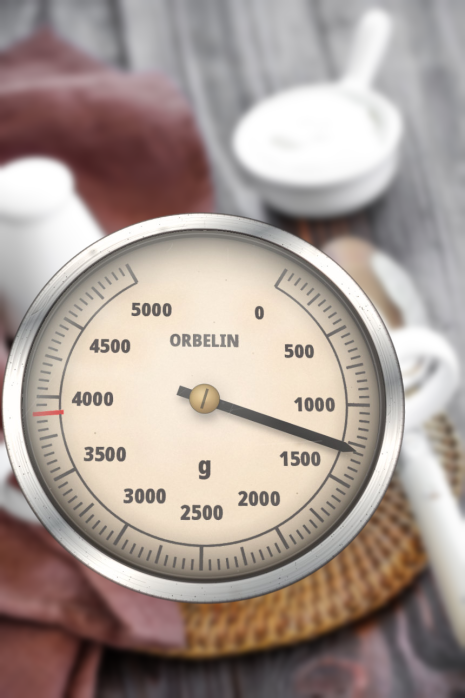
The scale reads 1300 g
